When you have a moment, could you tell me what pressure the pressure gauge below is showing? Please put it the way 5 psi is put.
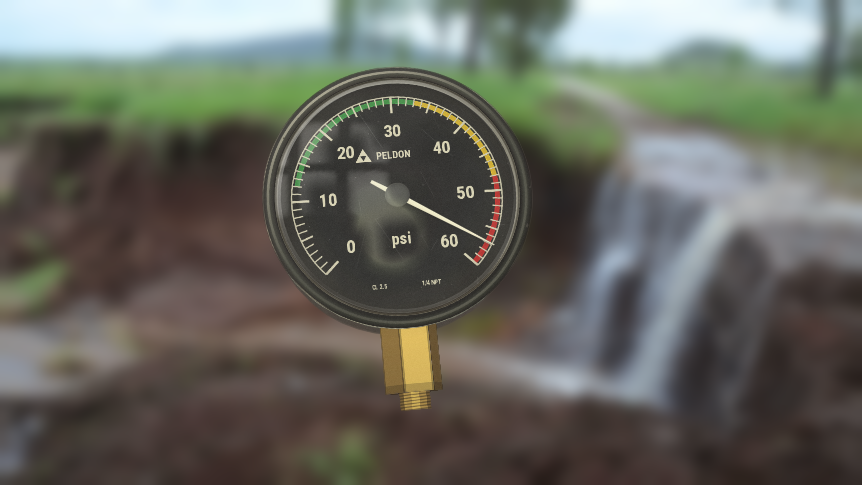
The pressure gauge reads 57 psi
